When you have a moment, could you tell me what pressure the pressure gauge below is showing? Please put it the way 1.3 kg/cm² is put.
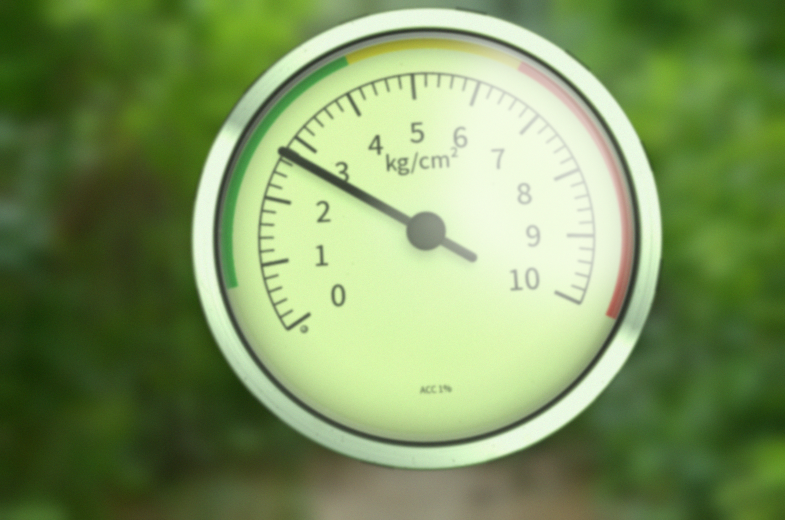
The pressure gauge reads 2.7 kg/cm²
